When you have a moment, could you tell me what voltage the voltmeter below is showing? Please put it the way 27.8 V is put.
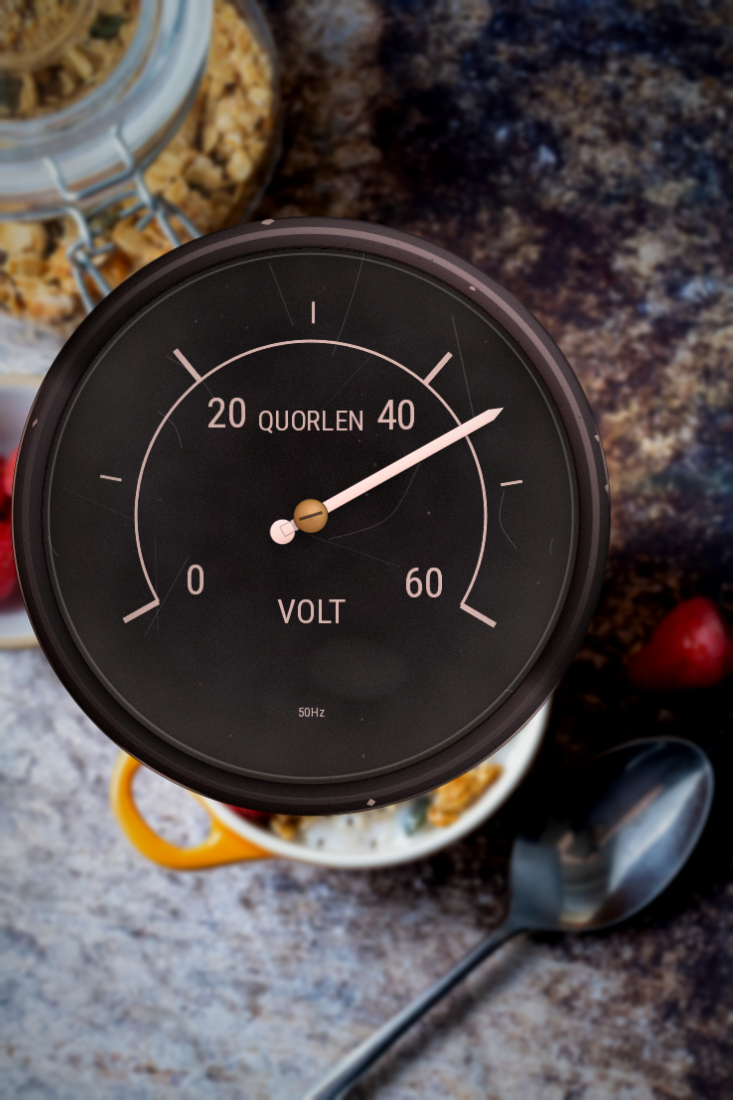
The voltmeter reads 45 V
